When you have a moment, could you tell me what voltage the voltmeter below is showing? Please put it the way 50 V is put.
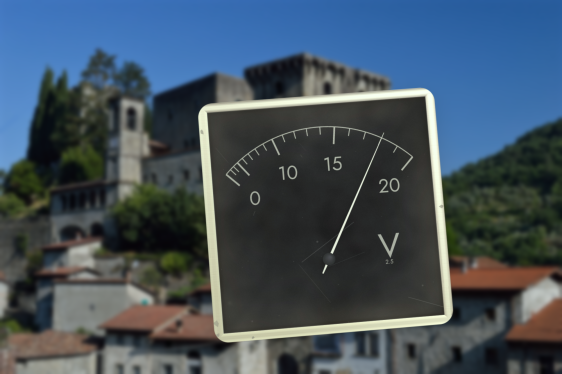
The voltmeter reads 18 V
